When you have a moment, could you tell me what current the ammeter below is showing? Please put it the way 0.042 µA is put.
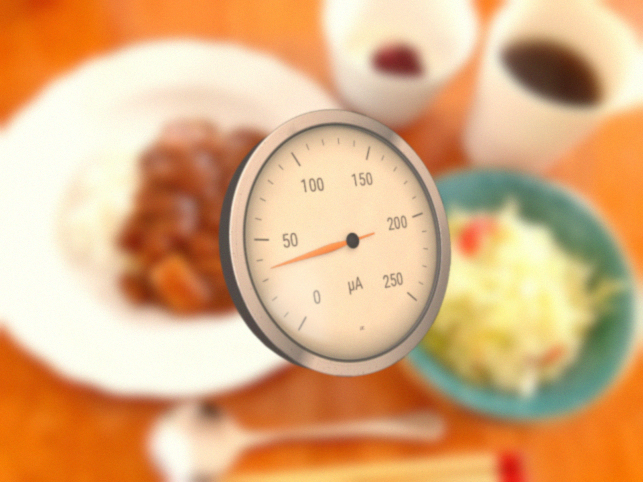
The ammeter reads 35 µA
